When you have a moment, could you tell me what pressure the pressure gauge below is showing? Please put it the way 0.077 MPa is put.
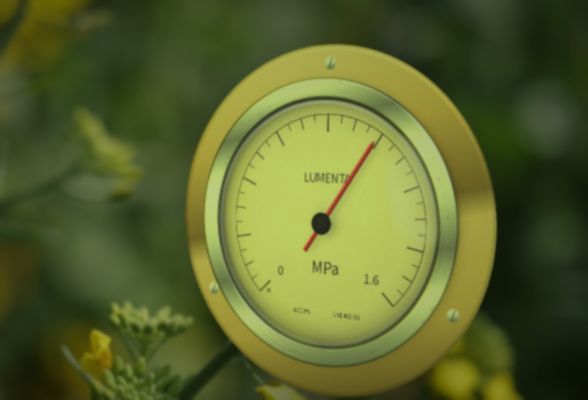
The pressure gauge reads 1 MPa
